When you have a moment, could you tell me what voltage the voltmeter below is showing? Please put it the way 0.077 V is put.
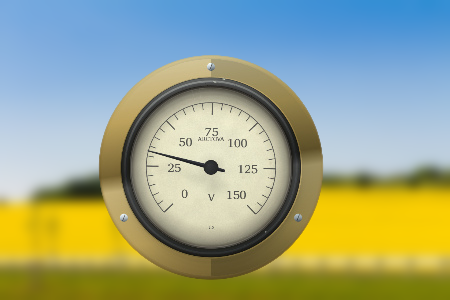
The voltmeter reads 32.5 V
